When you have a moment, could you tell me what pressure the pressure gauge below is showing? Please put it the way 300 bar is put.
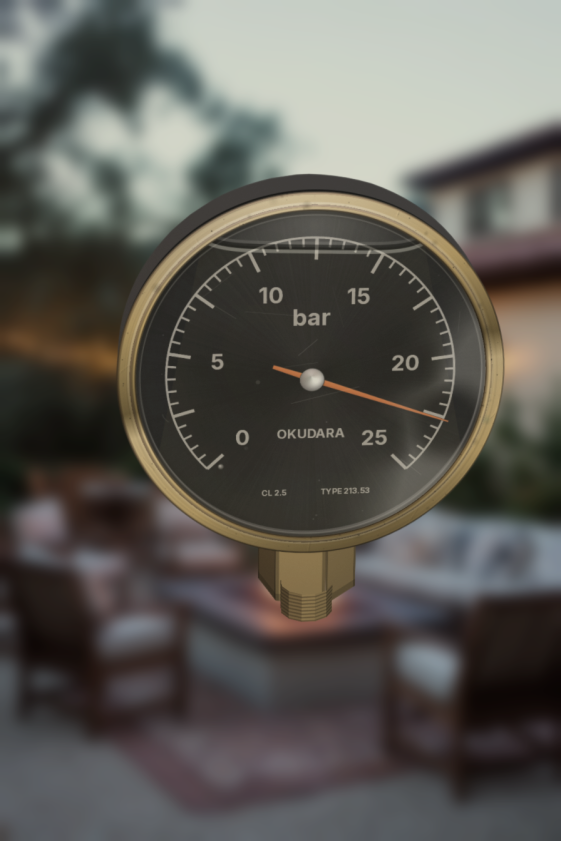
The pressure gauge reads 22.5 bar
